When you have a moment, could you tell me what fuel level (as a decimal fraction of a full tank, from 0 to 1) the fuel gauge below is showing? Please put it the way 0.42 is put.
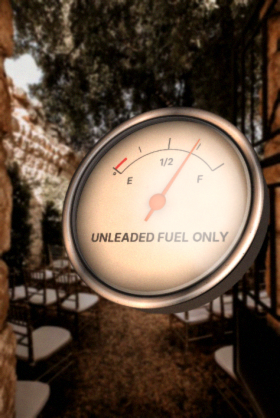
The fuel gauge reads 0.75
